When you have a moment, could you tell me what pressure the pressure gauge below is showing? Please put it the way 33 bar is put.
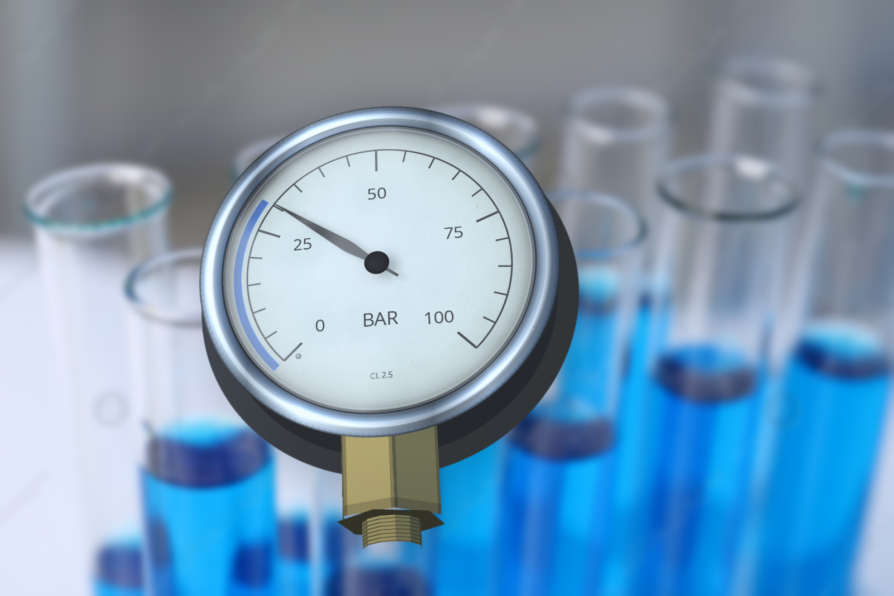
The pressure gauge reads 30 bar
